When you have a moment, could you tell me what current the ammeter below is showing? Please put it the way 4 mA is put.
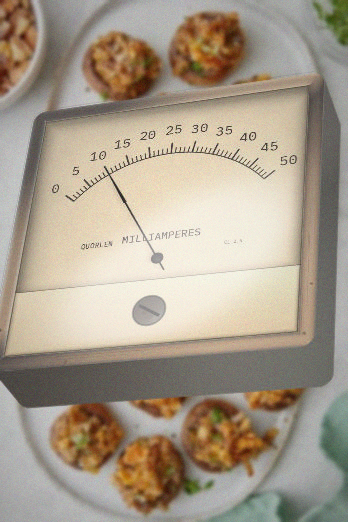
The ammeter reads 10 mA
